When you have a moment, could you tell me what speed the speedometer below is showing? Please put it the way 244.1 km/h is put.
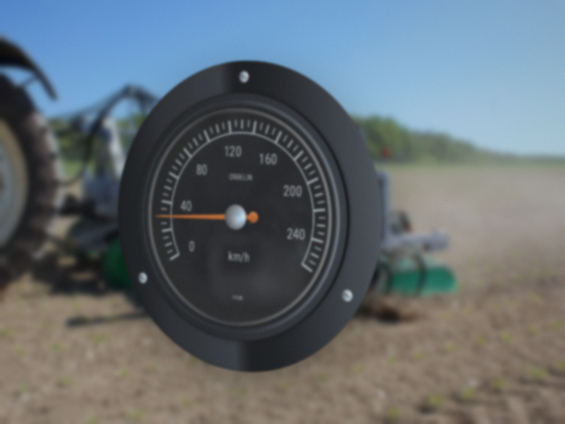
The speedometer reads 30 km/h
